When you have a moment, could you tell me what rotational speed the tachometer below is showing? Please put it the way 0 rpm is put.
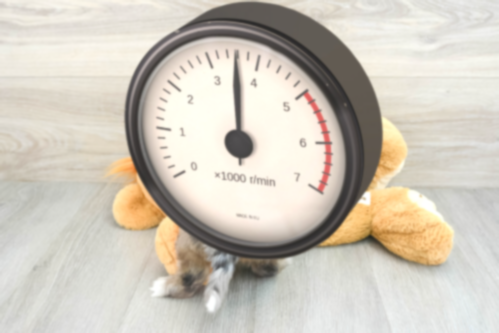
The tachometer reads 3600 rpm
